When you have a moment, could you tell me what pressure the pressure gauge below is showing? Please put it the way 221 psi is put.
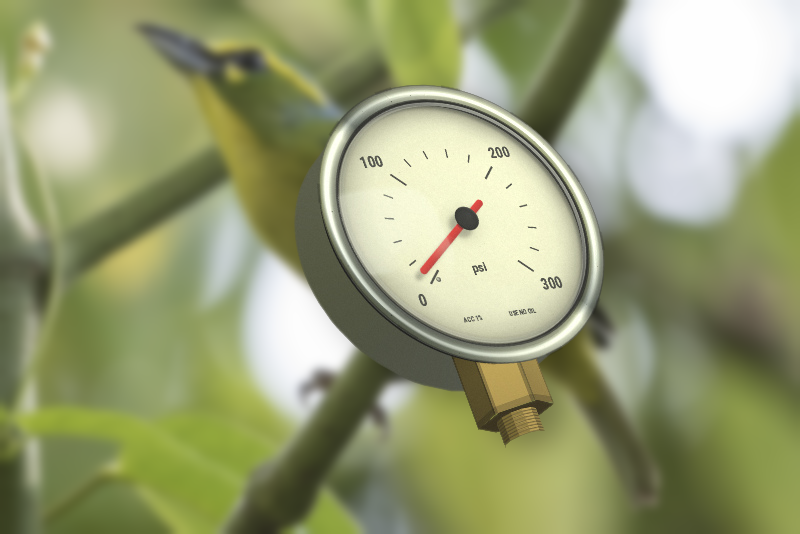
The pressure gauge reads 10 psi
